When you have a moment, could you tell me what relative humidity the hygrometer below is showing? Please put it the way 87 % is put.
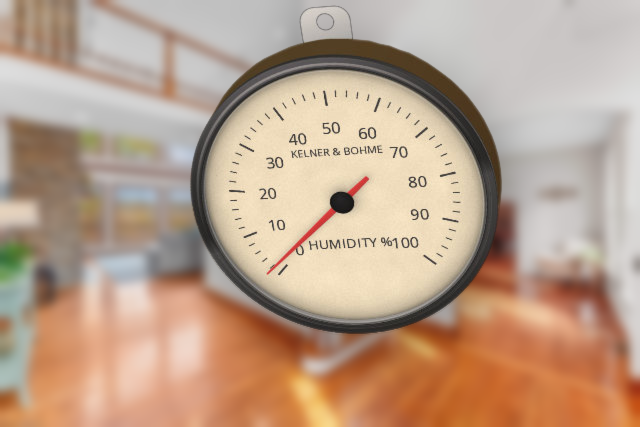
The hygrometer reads 2 %
